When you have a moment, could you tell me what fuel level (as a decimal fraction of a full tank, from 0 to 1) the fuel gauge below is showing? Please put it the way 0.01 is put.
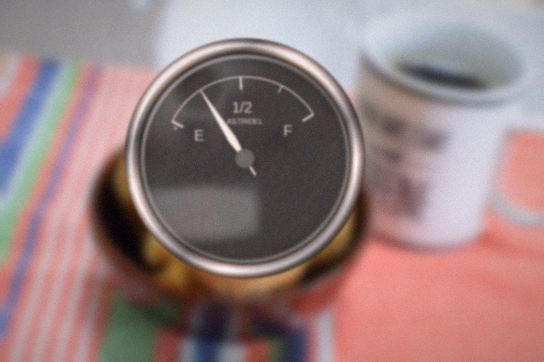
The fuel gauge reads 0.25
